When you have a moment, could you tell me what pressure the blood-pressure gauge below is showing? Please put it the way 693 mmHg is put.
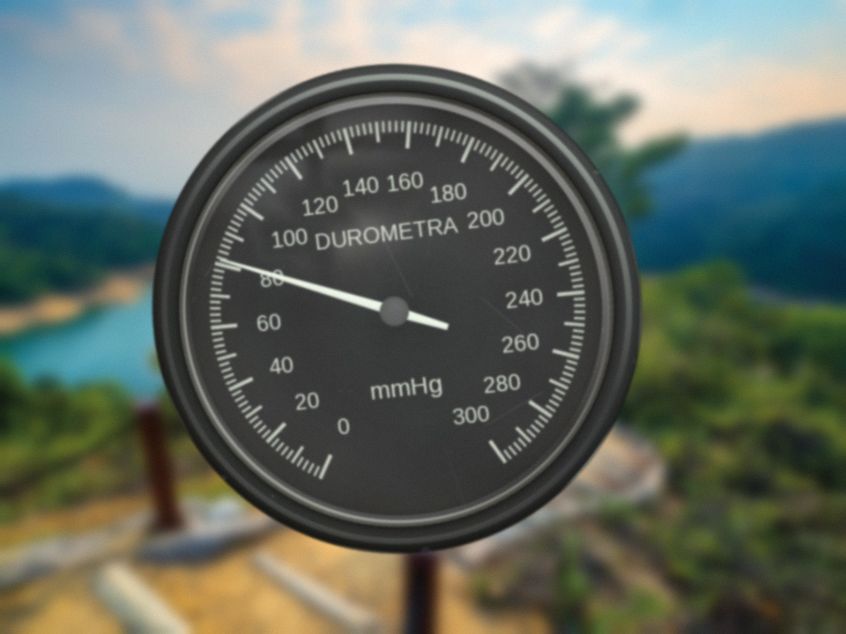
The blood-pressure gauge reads 82 mmHg
